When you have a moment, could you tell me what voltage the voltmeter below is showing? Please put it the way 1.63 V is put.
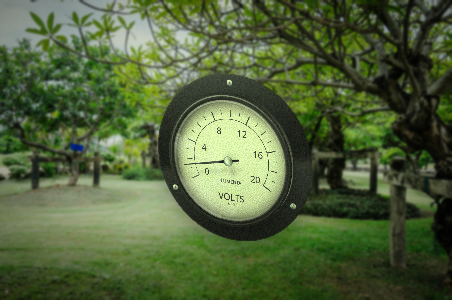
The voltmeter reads 1.5 V
